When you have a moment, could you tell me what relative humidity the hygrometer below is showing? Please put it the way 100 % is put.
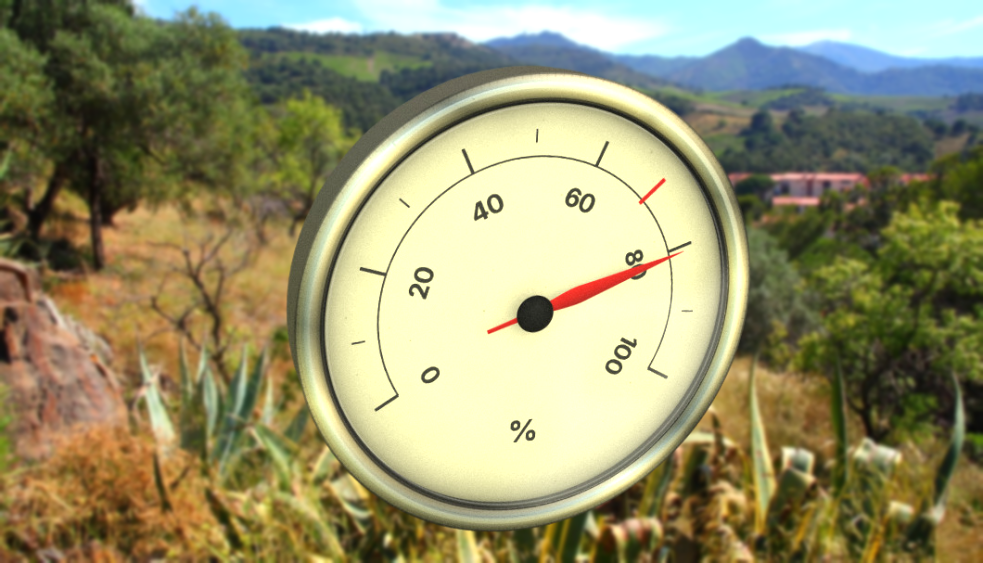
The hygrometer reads 80 %
